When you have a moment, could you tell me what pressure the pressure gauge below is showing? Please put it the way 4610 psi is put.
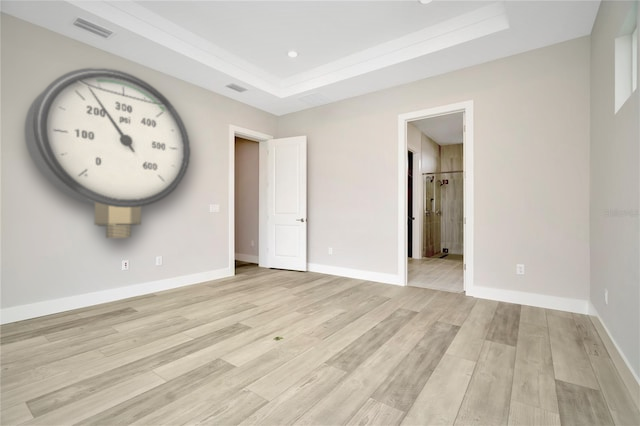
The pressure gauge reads 225 psi
